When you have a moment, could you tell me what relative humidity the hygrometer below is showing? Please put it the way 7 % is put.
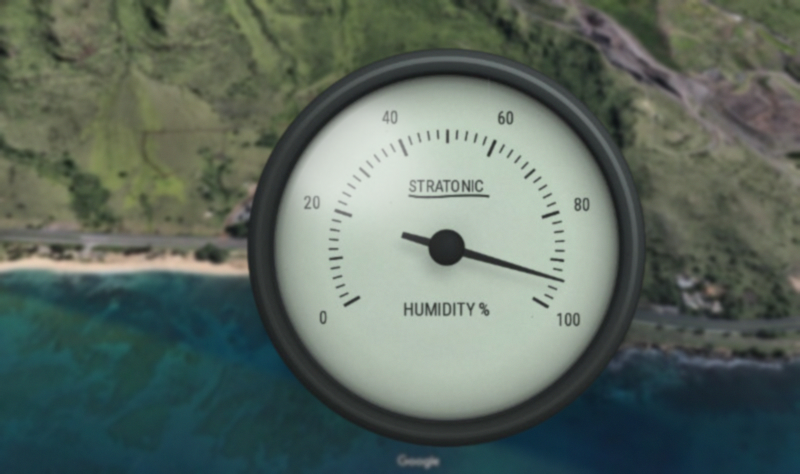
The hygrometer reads 94 %
